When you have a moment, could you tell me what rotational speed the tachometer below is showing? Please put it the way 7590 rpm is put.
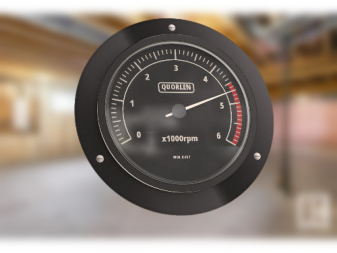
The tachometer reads 4700 rpm
